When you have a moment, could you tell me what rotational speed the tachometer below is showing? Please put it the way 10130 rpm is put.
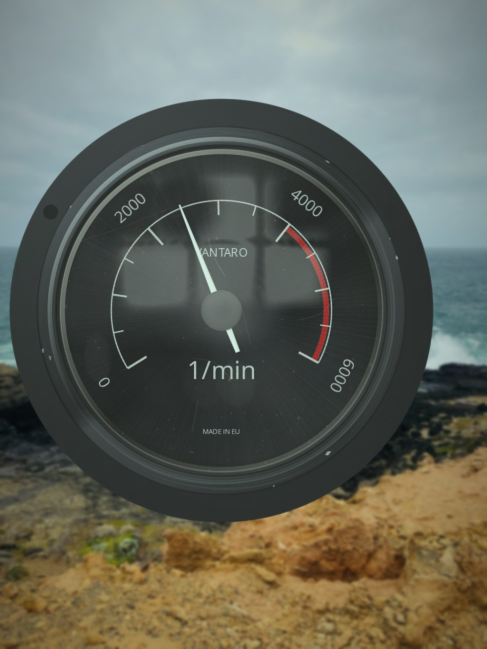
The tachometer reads 2500 rpm
